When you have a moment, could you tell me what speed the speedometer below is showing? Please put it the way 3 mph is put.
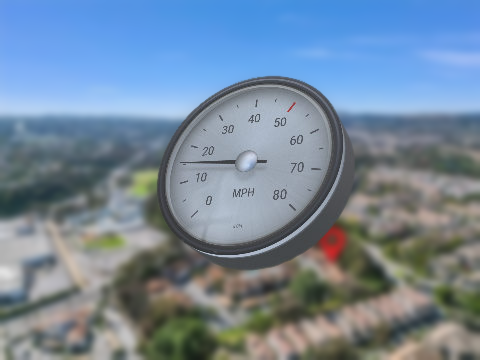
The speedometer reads 15 mph
